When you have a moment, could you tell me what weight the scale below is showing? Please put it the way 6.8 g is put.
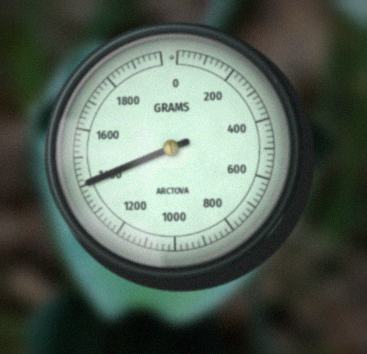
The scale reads 1400 g
